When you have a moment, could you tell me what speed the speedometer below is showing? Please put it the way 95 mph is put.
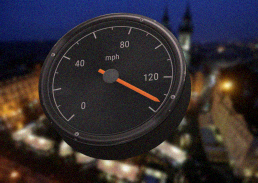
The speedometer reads 135 mph
